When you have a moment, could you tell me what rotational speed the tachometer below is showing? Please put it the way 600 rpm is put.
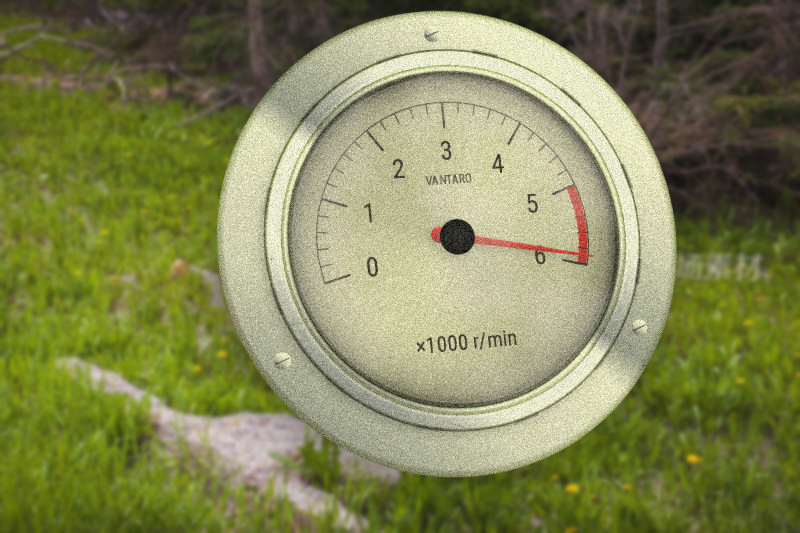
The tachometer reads 5900 rpm
